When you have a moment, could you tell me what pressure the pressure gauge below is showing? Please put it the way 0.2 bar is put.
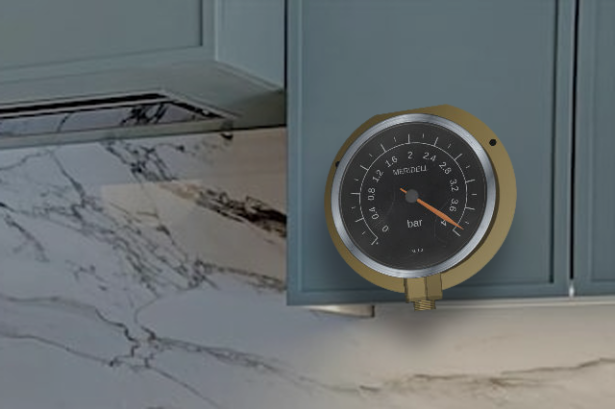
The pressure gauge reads 3.9 bar
